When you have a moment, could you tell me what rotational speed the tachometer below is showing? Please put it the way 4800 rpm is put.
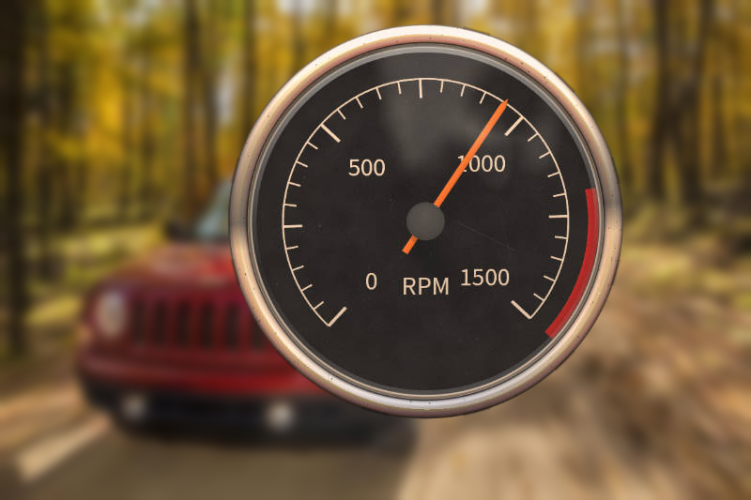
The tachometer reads 950 rpm
